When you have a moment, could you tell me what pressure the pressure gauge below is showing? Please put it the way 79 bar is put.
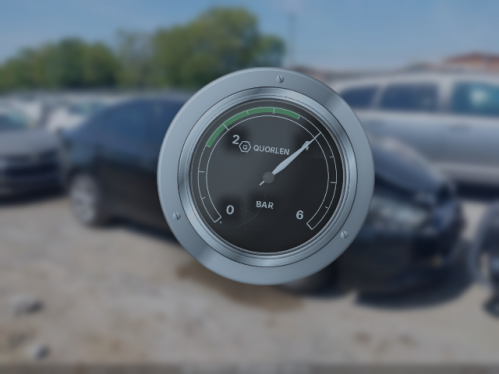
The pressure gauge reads 4 bar
